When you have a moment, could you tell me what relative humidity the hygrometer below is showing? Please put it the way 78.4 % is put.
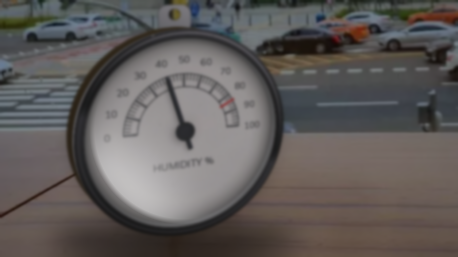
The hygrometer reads 40 %
